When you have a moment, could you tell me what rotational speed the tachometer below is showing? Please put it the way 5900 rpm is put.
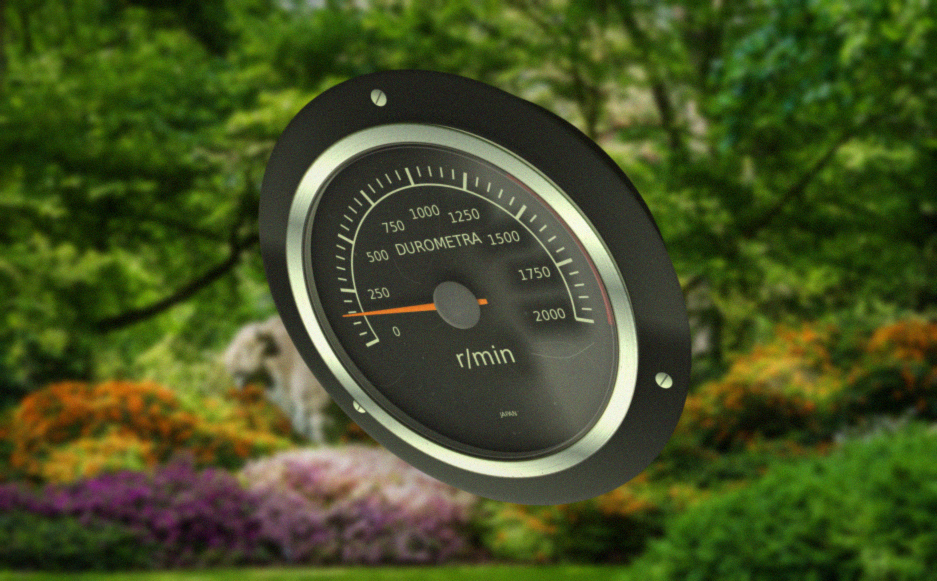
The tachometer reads 150 rpm
